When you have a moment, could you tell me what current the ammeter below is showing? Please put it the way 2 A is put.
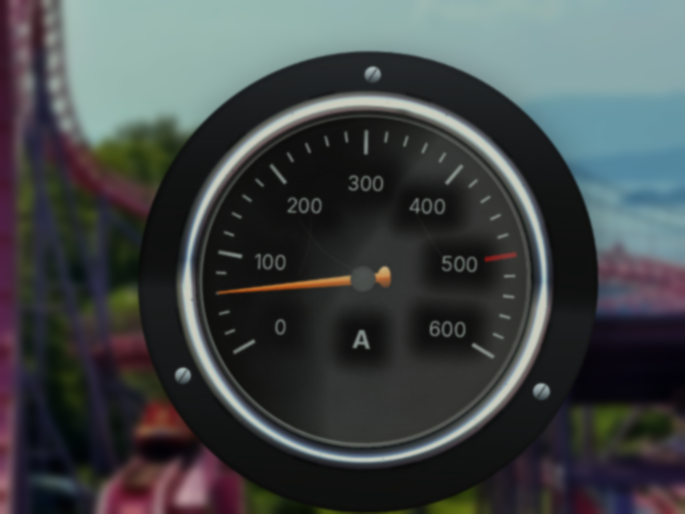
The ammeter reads 60 A
